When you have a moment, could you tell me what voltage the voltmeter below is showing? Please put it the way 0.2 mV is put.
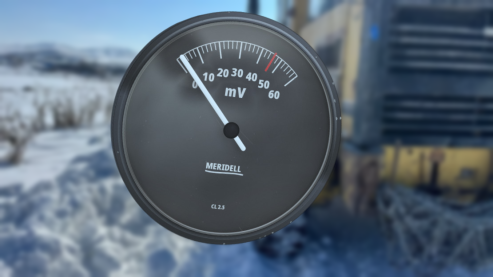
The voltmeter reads 2 mV
